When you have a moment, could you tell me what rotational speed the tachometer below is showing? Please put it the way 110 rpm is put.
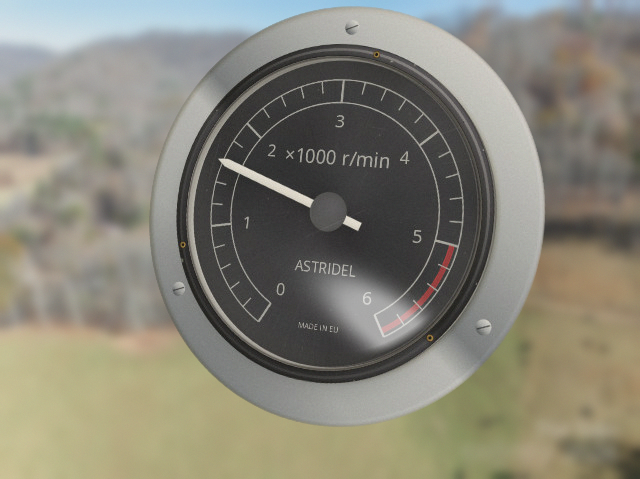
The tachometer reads 1600 rpm
